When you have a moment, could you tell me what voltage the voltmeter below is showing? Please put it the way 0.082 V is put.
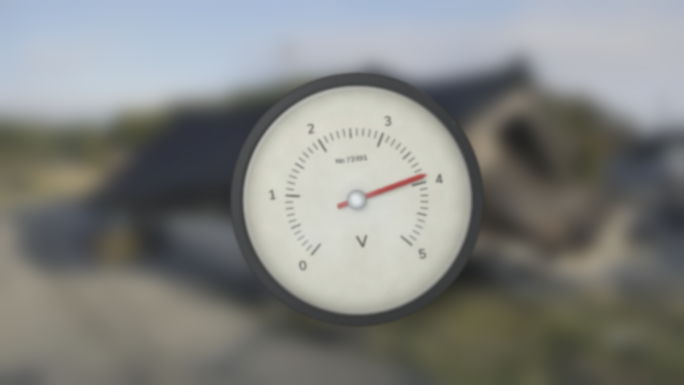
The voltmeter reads 3.9 V
